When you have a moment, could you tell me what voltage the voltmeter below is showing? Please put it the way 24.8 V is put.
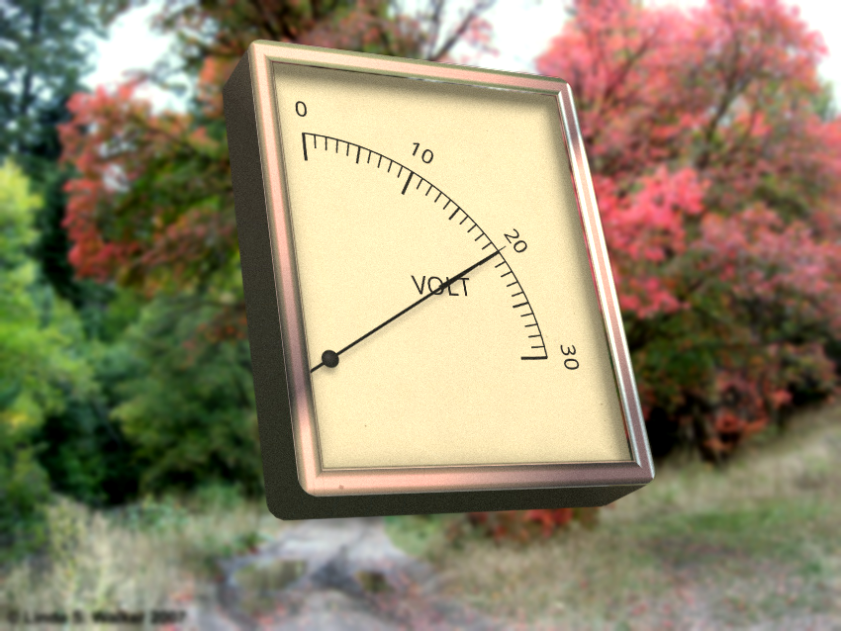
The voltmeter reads 20 V
